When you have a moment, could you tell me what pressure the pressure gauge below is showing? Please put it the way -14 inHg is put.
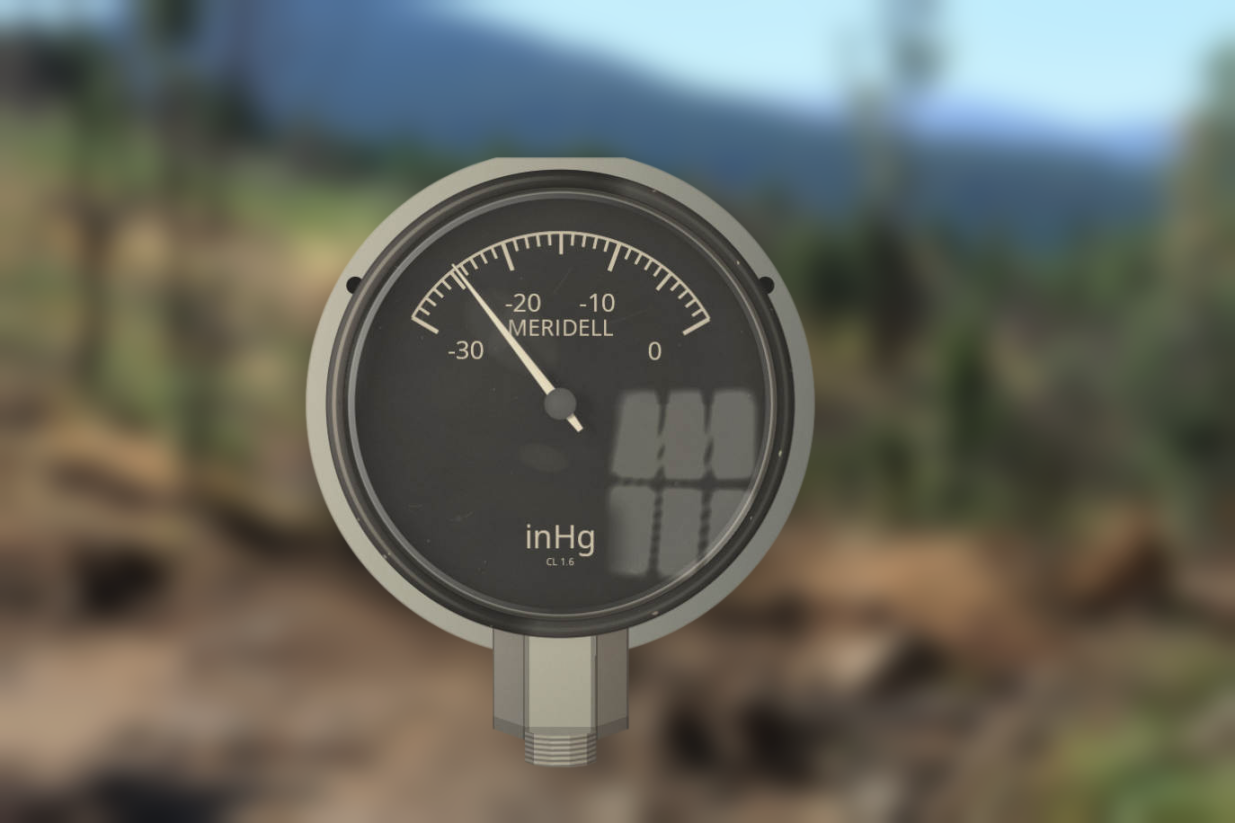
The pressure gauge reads -24.5 inHg
